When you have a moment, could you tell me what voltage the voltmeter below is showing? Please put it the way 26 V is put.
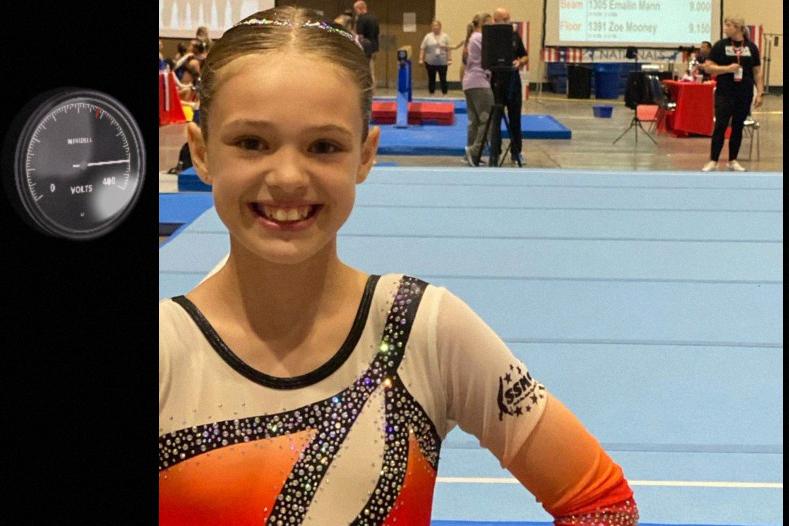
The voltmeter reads 350 V
